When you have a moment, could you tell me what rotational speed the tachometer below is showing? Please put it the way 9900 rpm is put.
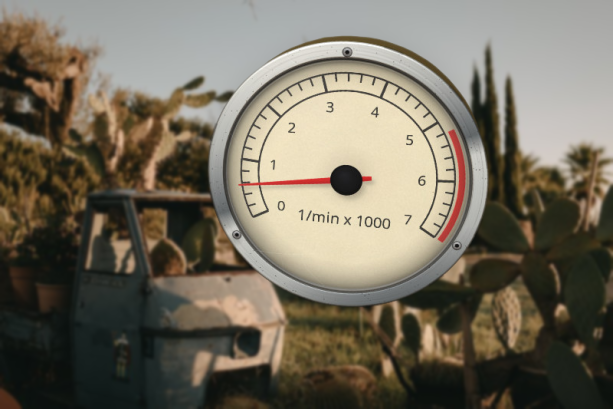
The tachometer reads 600 rpm
